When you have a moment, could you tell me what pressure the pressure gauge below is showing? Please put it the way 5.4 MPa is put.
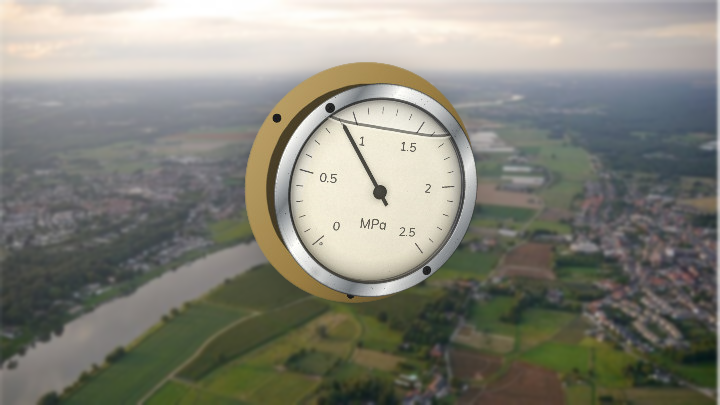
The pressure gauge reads 0.9 MPa
